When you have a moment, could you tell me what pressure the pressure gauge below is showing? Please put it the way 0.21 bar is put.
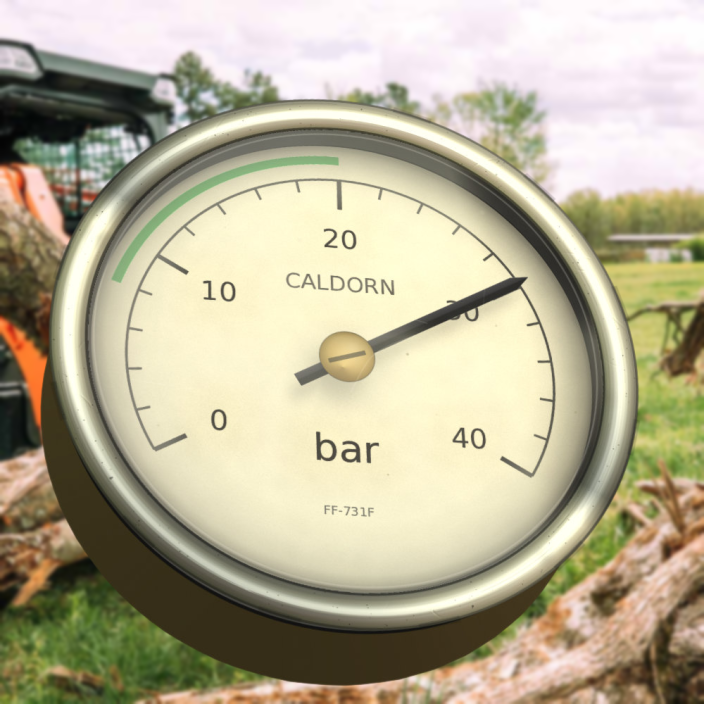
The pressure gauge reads 30 bar
